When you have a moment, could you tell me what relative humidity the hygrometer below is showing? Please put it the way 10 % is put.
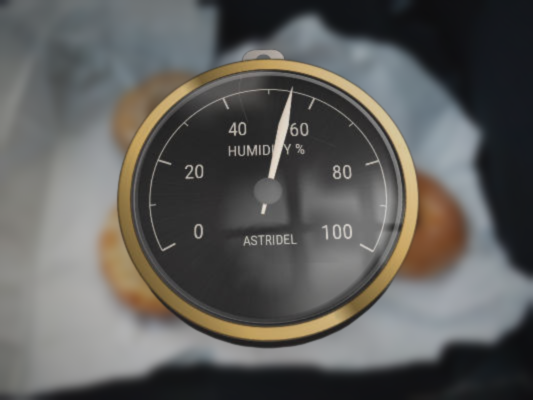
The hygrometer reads 55 %
